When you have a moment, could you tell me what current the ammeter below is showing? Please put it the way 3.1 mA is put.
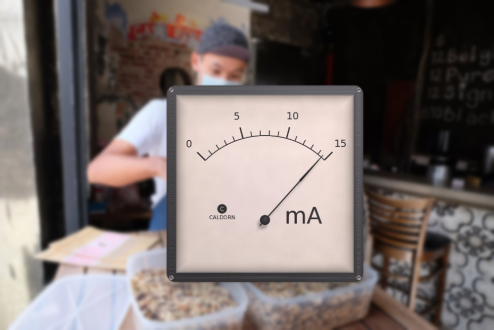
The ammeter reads 14.5 mA
